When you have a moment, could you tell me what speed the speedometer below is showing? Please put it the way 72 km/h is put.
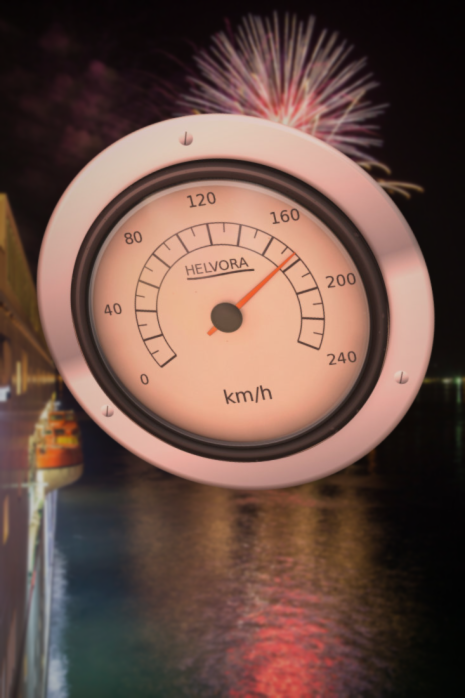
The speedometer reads 175 km/h
